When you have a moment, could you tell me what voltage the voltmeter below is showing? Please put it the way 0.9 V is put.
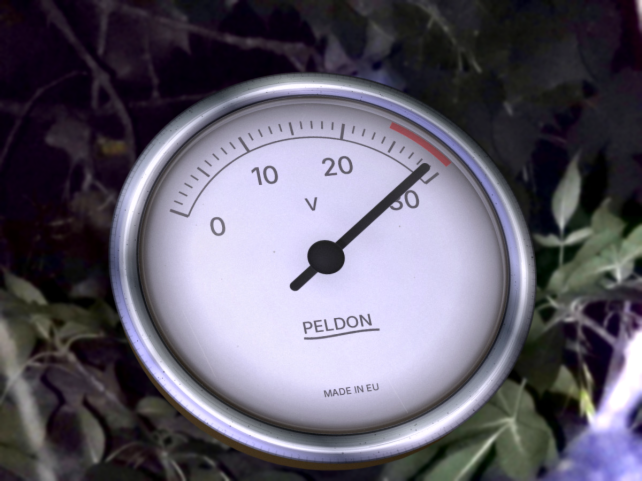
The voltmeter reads 29 V
